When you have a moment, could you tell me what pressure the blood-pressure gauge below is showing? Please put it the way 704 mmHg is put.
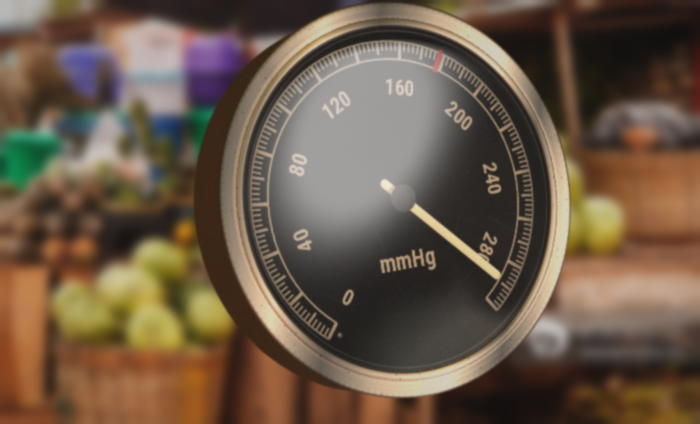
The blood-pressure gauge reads 290 mmHg
